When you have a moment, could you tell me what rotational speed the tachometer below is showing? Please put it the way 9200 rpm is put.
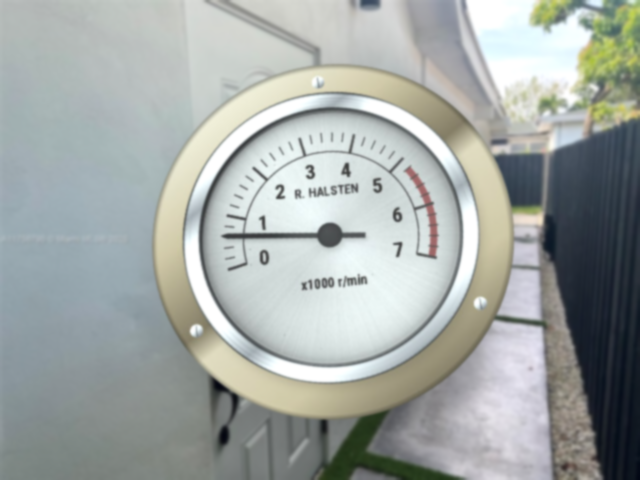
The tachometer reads 600 rpm
